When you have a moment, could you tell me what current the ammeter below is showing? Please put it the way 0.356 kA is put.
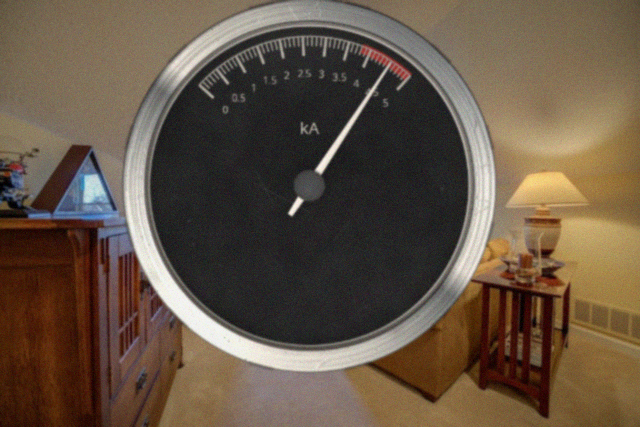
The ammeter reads 4.5 kA
